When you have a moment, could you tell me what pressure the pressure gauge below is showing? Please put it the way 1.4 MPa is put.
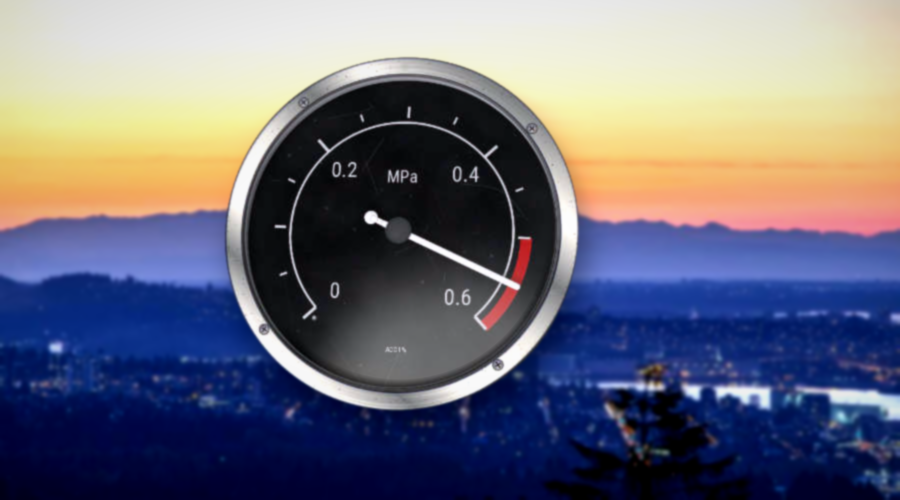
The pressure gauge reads 0.55 MPa
